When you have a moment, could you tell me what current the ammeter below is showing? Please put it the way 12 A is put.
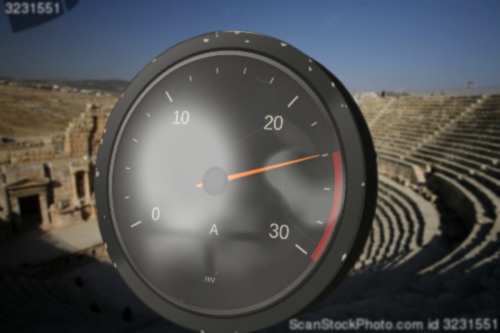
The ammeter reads 24 A
